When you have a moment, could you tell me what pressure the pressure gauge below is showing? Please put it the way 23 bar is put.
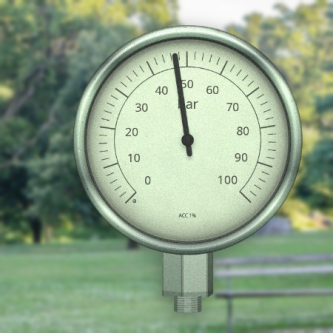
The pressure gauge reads 47 bar
